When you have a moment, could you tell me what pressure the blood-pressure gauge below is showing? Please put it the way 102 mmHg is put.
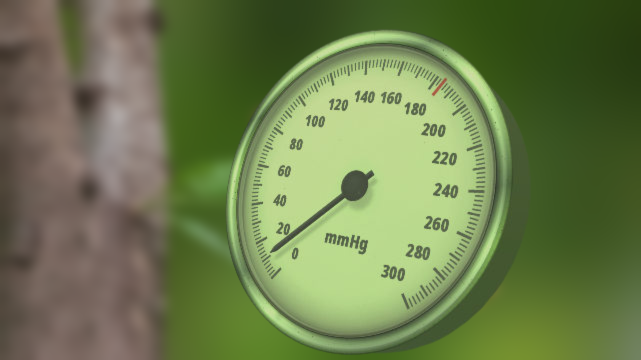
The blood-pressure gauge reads 10 mmHg
